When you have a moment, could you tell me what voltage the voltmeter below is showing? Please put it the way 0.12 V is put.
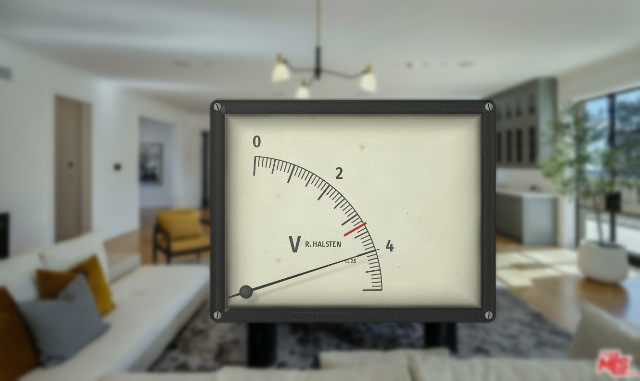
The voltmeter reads 4 V
